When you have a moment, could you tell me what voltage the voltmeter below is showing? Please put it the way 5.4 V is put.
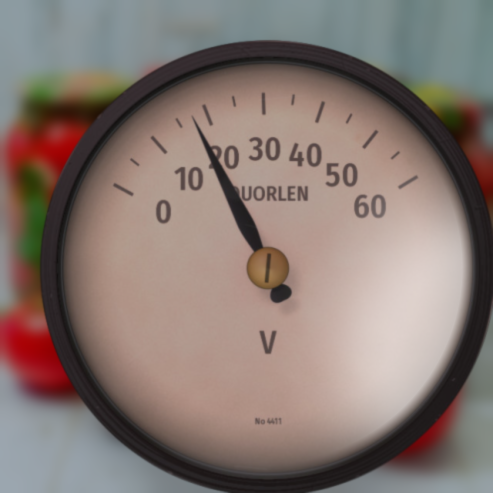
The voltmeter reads 17.5 V
